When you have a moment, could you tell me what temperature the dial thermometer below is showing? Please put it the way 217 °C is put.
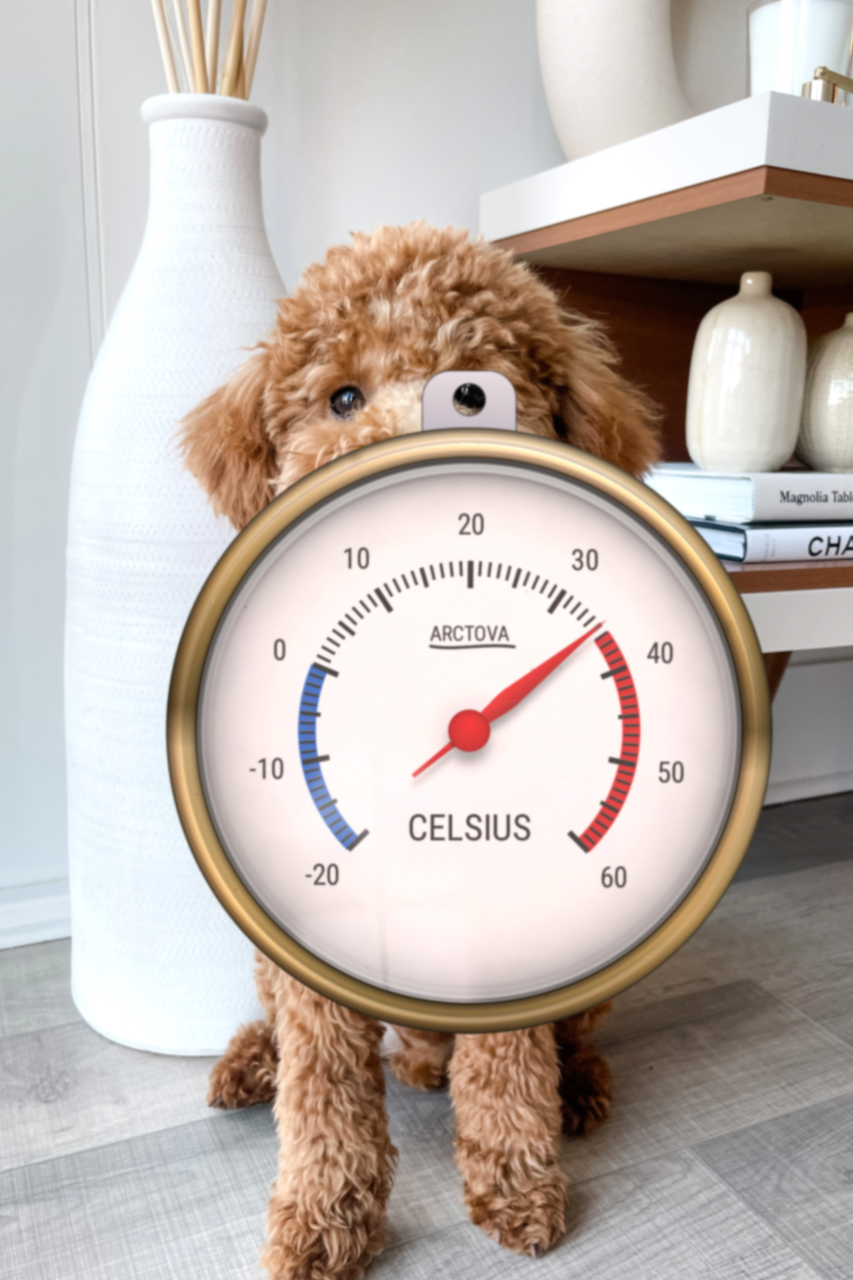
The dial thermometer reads 35 °C
